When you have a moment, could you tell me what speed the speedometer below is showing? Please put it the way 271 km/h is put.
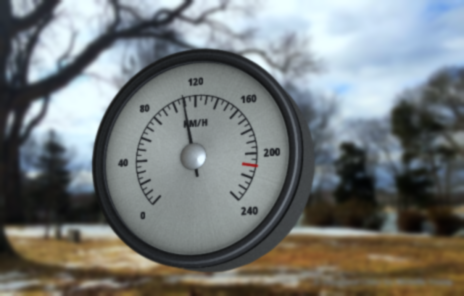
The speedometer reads 110 km/h
